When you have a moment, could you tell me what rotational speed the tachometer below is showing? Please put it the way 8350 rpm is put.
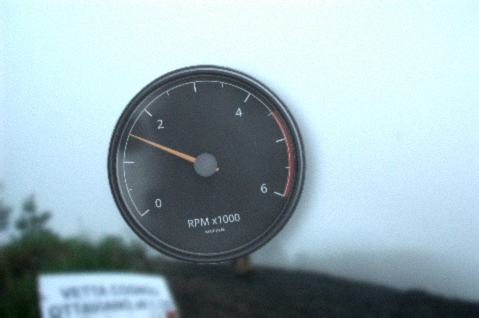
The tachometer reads 1500 rpm
